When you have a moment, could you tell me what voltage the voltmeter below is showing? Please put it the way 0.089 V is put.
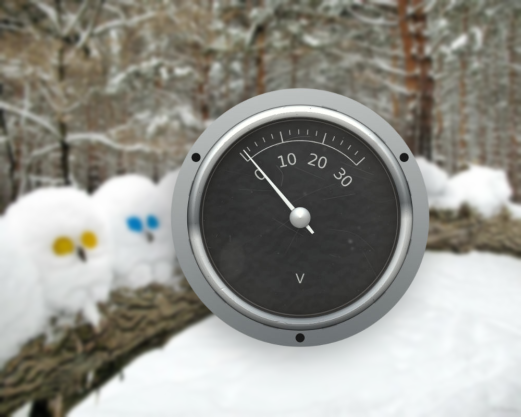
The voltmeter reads 1 V
